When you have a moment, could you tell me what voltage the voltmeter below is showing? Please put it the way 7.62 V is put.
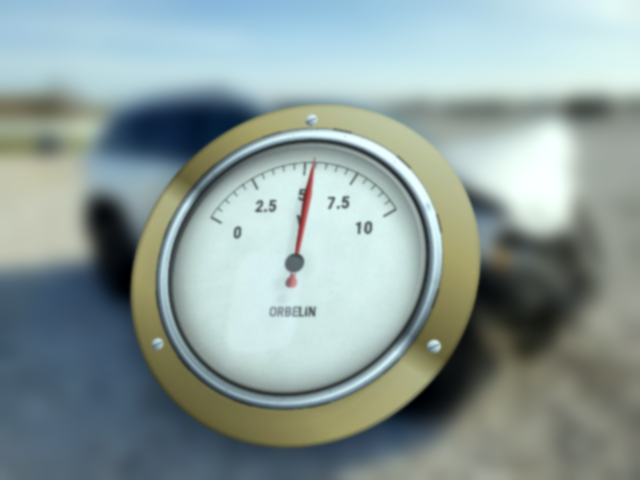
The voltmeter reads 5.5 V
